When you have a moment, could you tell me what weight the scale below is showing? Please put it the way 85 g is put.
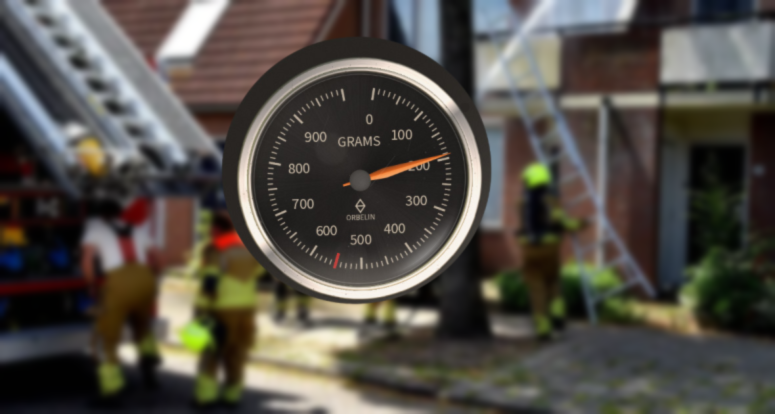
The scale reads 190 g
